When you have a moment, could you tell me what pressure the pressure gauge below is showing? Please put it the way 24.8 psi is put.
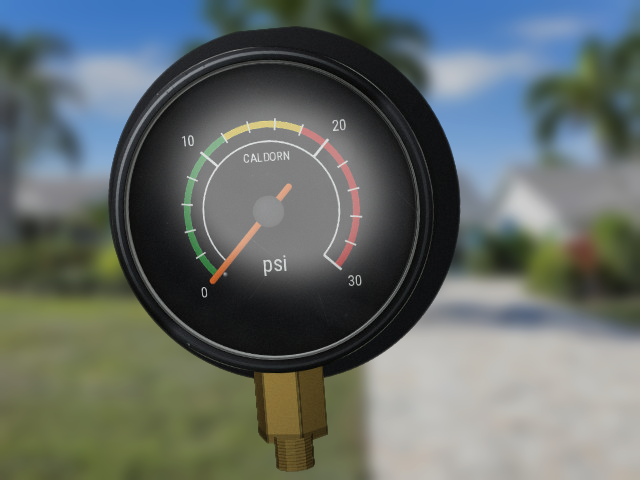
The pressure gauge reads 0 psi
